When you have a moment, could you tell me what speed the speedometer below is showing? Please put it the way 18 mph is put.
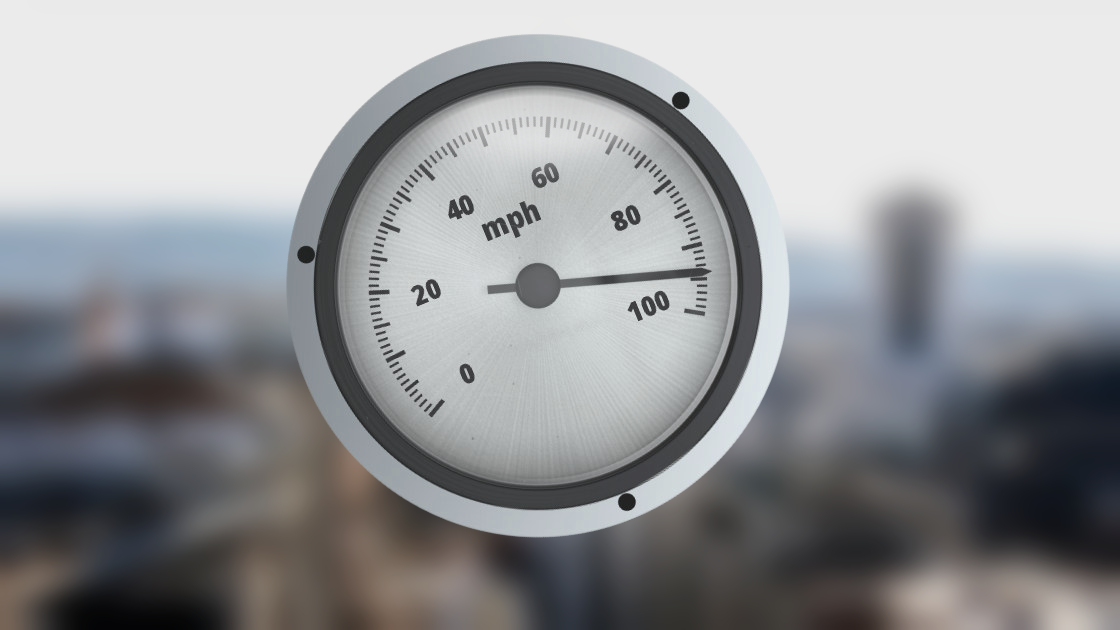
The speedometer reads 94 mph
